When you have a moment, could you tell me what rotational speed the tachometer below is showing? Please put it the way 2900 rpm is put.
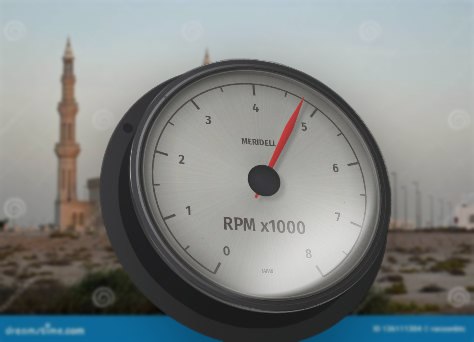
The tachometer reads 4750 rpm
